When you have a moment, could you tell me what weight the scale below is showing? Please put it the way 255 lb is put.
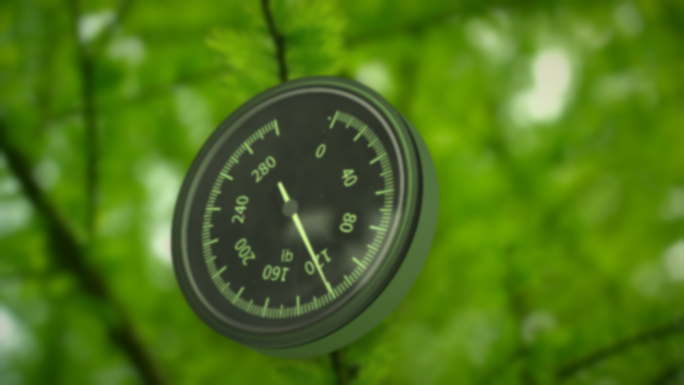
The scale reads 120 lb
